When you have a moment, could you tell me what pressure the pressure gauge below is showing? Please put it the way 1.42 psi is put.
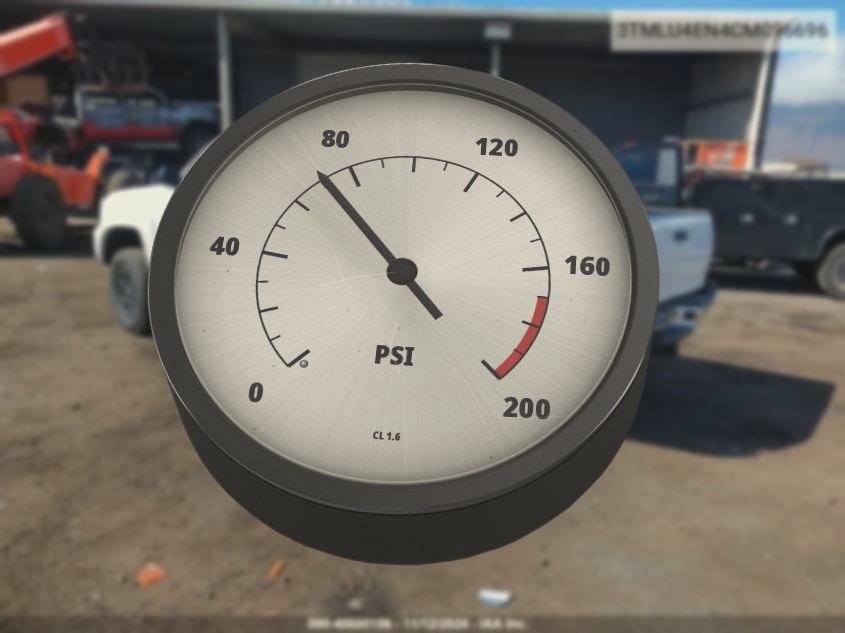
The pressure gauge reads 70 psi
